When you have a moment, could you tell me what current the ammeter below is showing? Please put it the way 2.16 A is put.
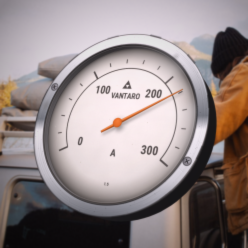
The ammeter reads 220 A
